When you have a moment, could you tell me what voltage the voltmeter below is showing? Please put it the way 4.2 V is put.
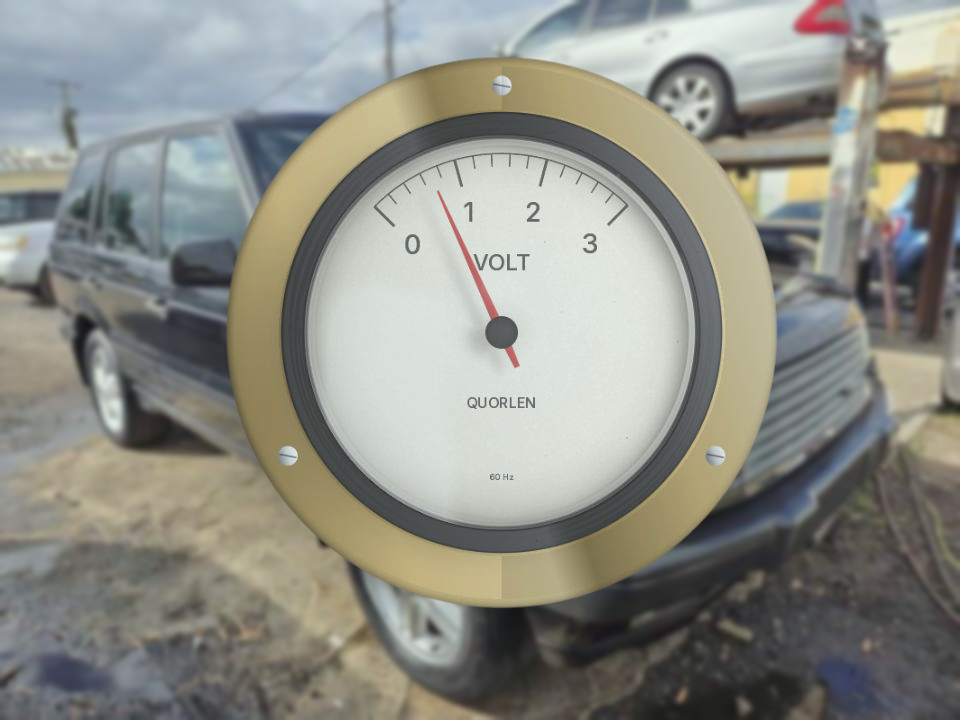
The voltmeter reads 0.7 V
